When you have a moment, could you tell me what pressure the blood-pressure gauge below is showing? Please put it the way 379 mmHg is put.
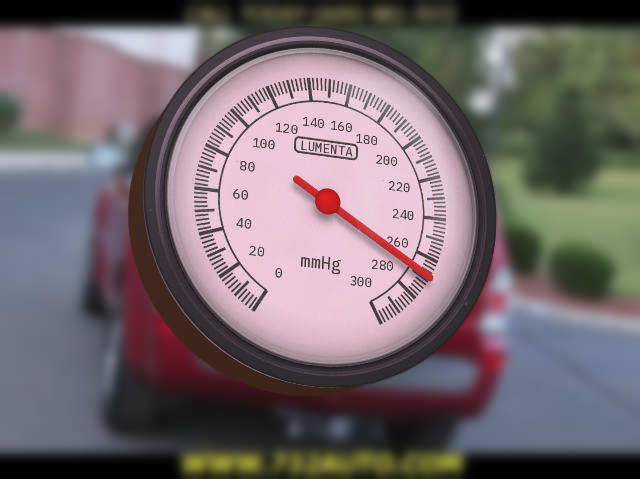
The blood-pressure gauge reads 270 mmHg
